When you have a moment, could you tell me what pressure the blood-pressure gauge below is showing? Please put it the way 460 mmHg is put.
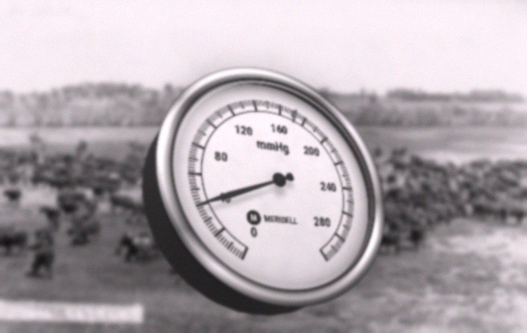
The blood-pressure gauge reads 40 mmHg
